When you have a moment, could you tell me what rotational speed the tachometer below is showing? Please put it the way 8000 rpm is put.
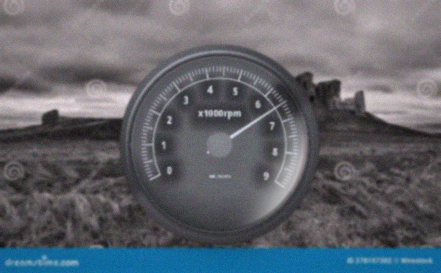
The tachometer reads 6500 rpm
